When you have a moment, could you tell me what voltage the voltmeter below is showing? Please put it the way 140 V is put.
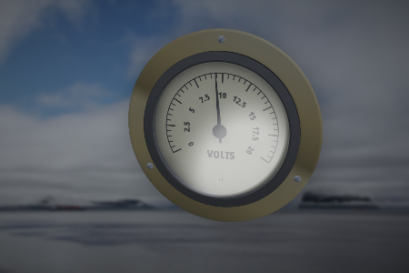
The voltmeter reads 9.5 V
